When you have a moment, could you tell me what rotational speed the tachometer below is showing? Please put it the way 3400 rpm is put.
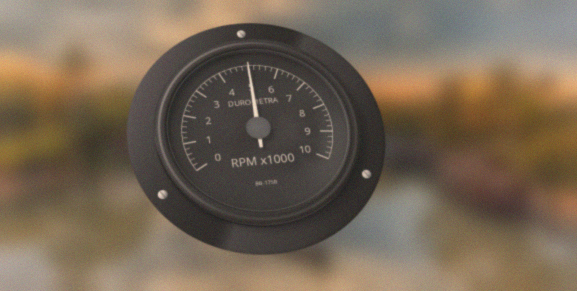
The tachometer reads 5000 rpm
